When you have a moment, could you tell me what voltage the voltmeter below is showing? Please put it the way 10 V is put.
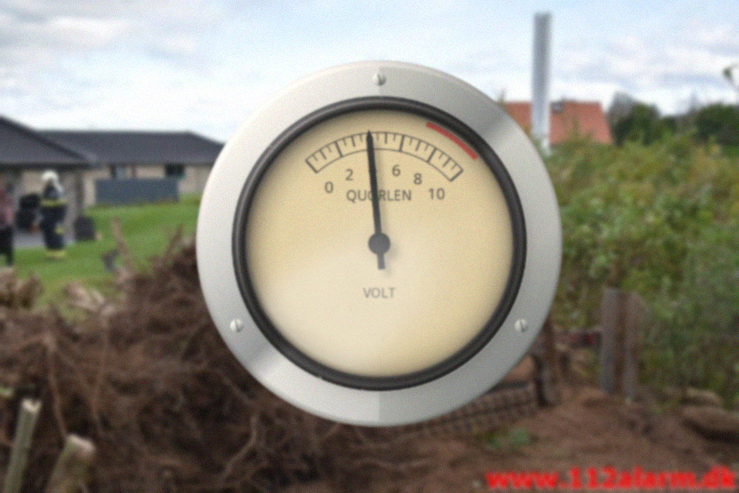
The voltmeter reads 4 V
